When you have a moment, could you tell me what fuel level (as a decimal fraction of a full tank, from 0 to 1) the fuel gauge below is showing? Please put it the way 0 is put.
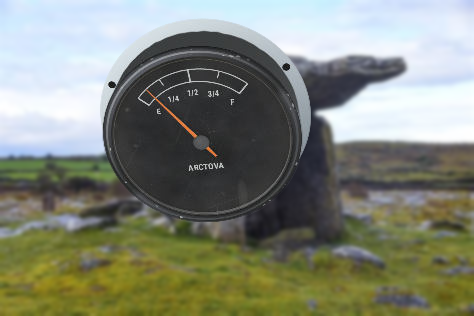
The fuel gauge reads 0.125
